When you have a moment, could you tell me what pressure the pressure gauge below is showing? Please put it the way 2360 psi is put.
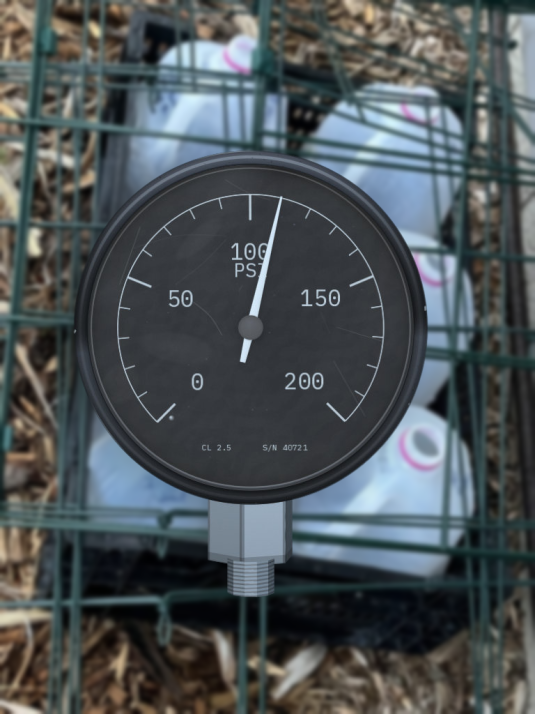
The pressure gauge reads 110 psi
